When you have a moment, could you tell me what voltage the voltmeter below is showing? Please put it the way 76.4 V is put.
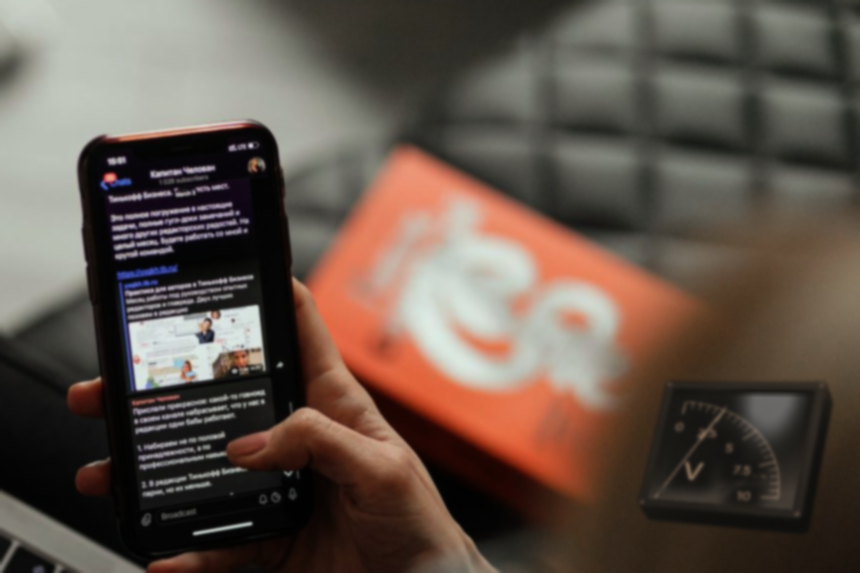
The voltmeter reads 2.5 V
